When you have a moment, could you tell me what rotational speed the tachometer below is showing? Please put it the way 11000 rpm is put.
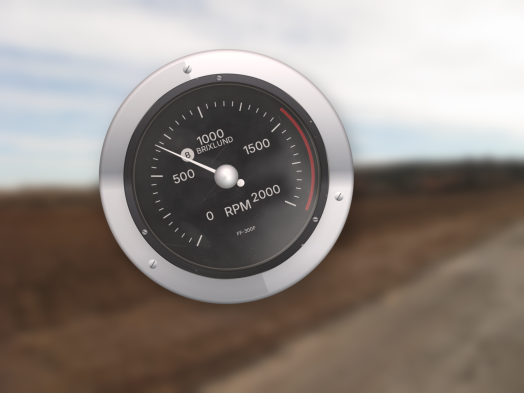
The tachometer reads 675 rpm
